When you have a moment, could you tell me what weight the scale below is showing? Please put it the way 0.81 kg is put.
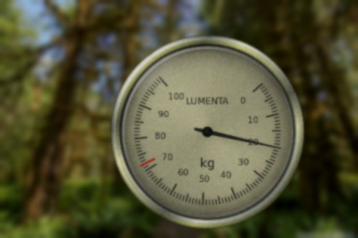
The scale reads 20 kg
